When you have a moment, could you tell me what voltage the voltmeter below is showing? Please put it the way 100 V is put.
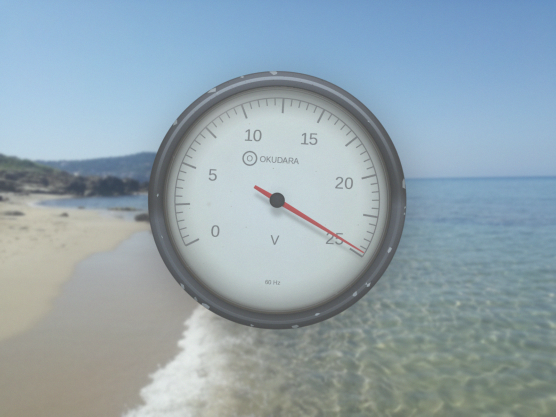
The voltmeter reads 24.75 V
